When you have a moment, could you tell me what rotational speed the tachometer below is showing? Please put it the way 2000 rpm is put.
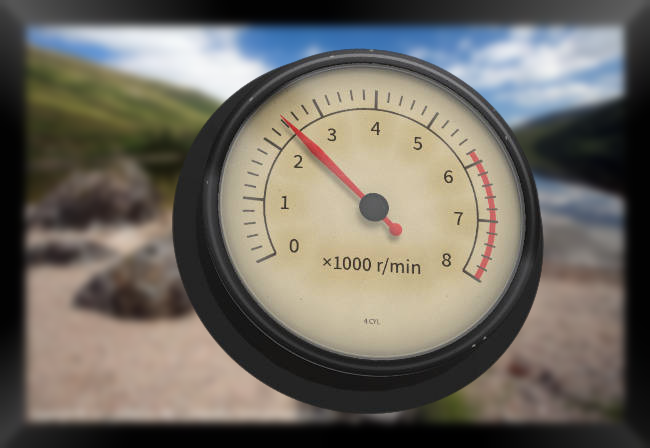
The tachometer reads 2400 rpm
